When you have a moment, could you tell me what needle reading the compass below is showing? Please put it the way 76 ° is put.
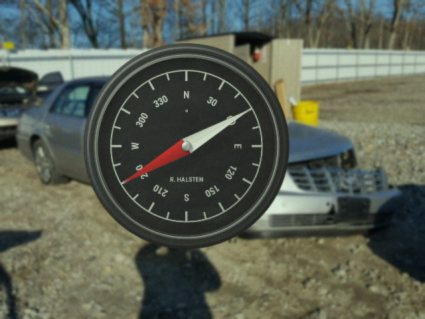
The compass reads 240 °
